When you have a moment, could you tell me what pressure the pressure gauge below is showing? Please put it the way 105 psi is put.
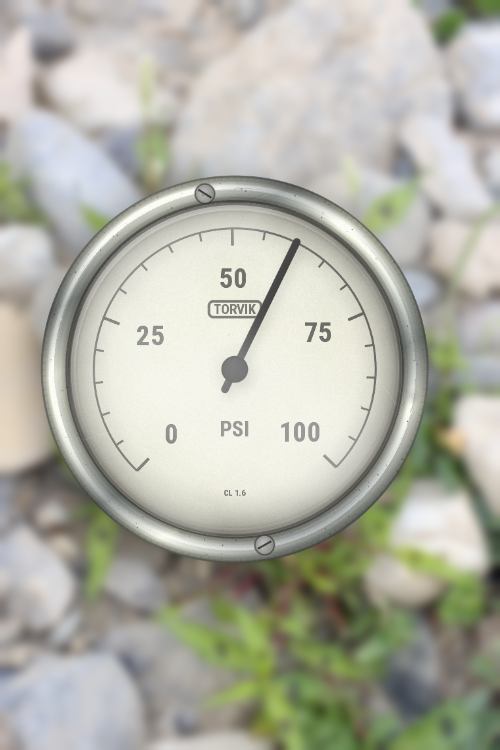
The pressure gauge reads 60 psi
